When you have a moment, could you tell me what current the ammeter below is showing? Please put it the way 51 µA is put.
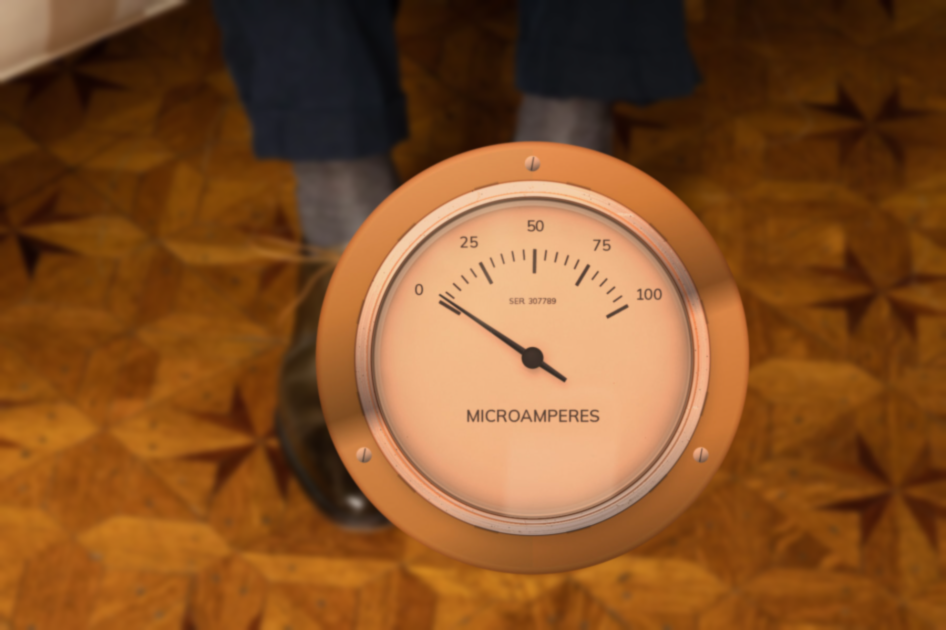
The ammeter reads 2.5 µA
